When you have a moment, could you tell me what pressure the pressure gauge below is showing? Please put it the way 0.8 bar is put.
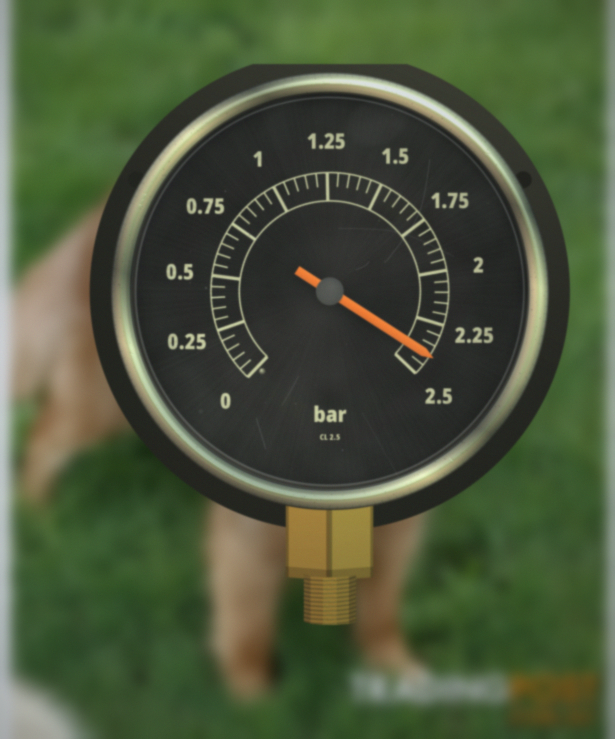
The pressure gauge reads 2.4 bar
